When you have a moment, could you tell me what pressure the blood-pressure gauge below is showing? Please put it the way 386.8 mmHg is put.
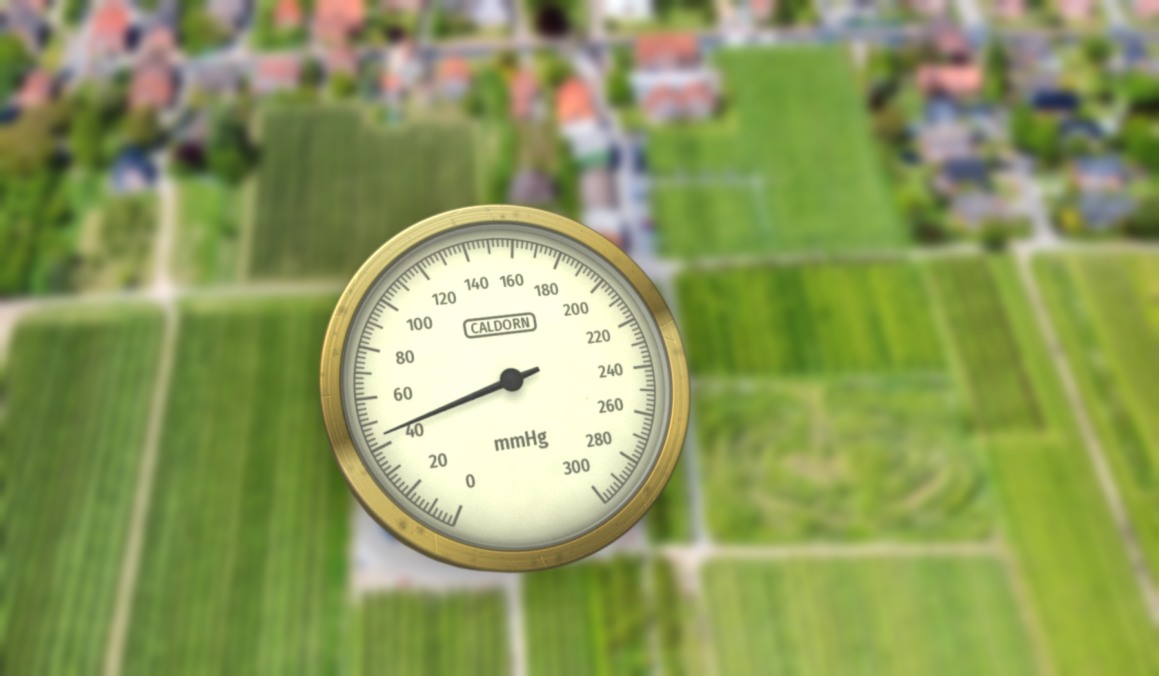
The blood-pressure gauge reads 44 mmHg
